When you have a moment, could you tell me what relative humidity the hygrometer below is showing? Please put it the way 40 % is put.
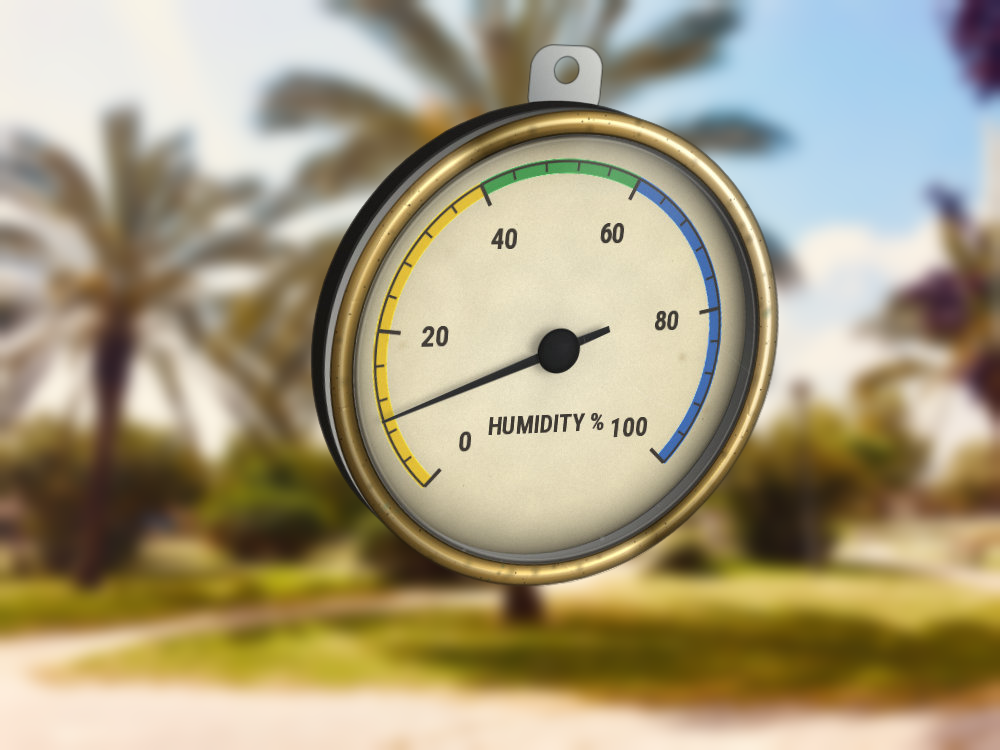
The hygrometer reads 10 %
